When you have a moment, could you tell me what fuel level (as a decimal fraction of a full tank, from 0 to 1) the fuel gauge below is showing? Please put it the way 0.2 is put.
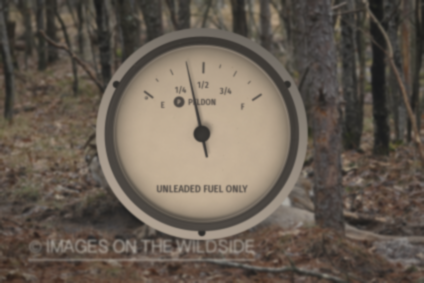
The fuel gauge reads 0.375
